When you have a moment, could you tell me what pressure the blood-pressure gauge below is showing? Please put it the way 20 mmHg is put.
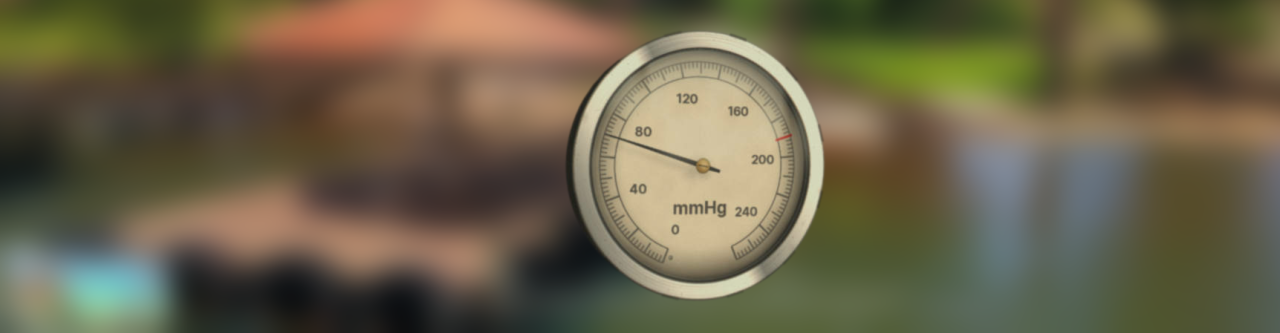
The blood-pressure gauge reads 70 mmHg
